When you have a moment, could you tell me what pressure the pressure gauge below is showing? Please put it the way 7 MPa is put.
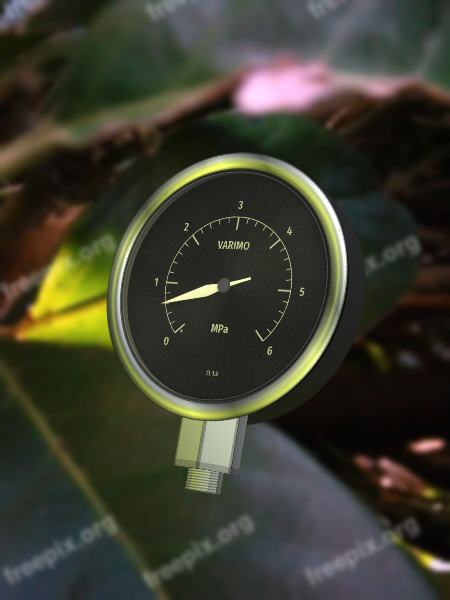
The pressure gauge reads 0.6 MPa
